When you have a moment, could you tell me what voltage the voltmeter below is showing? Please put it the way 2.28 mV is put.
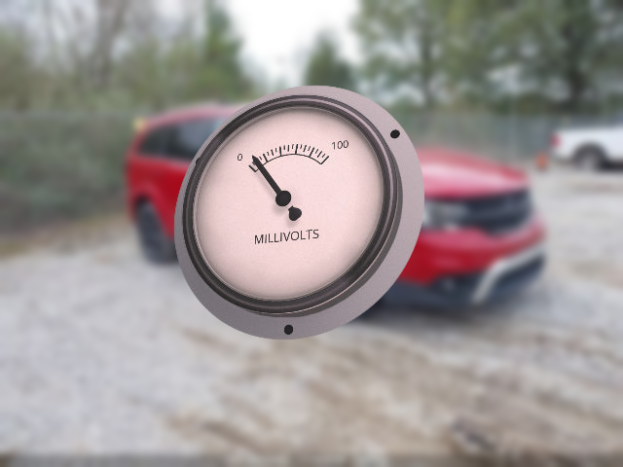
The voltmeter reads 10 mV
